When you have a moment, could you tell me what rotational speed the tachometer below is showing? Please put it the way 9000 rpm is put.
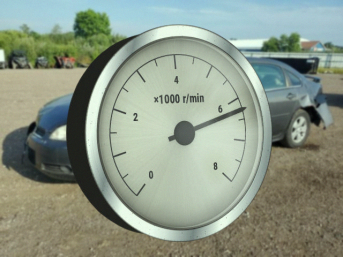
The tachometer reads 6250 rpm
